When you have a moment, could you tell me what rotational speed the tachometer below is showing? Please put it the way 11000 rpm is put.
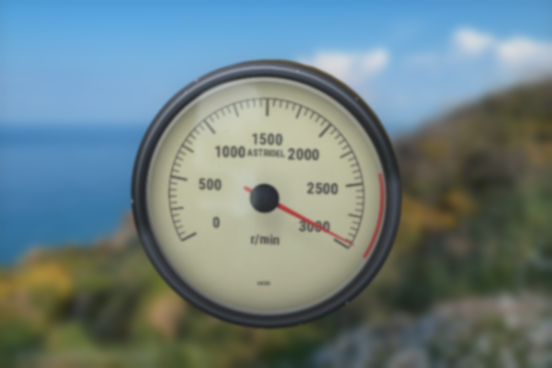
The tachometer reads 2950 rpm
